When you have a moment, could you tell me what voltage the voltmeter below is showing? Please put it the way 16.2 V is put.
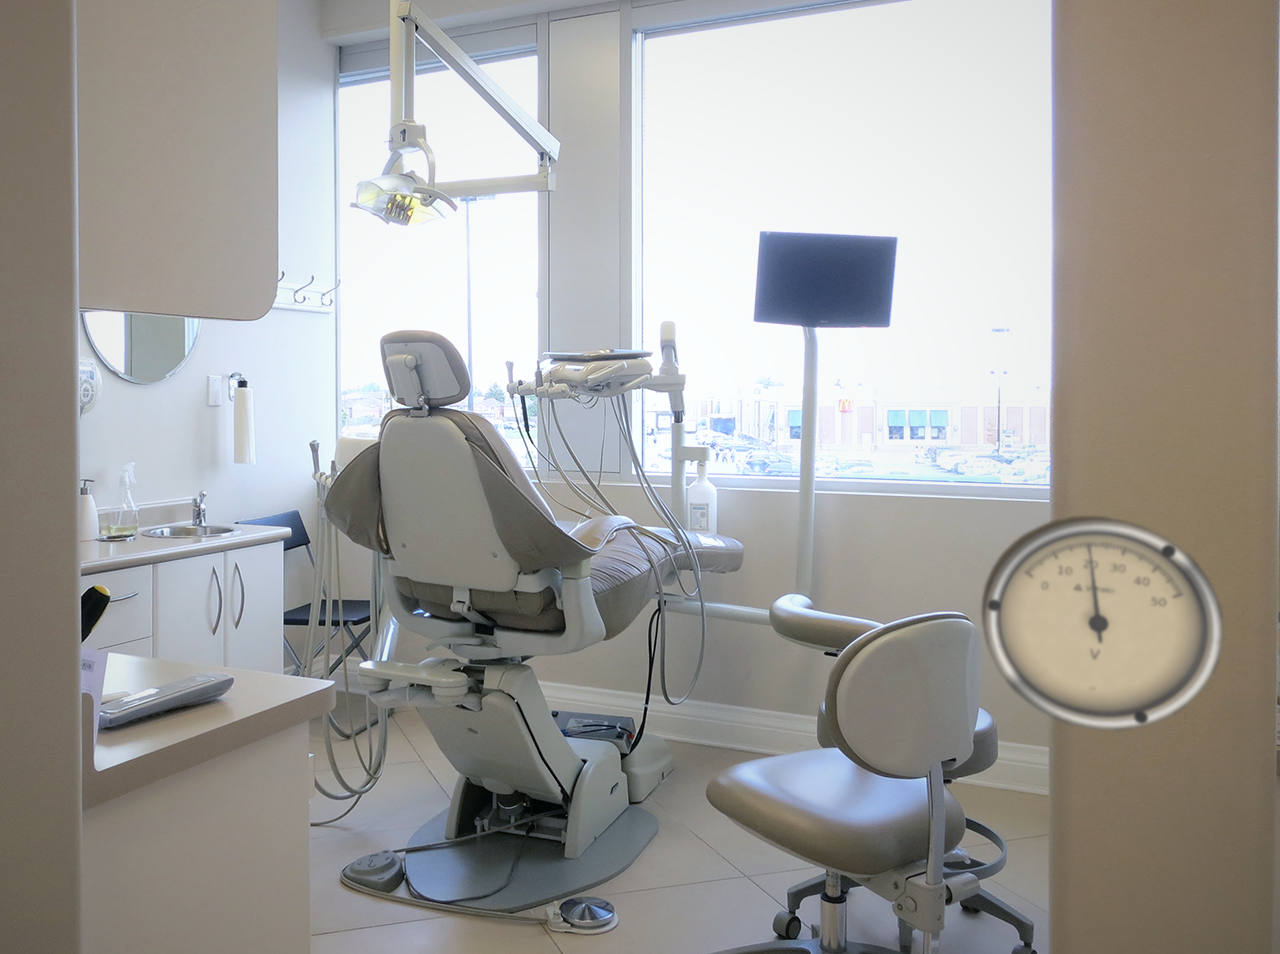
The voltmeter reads 20 V
